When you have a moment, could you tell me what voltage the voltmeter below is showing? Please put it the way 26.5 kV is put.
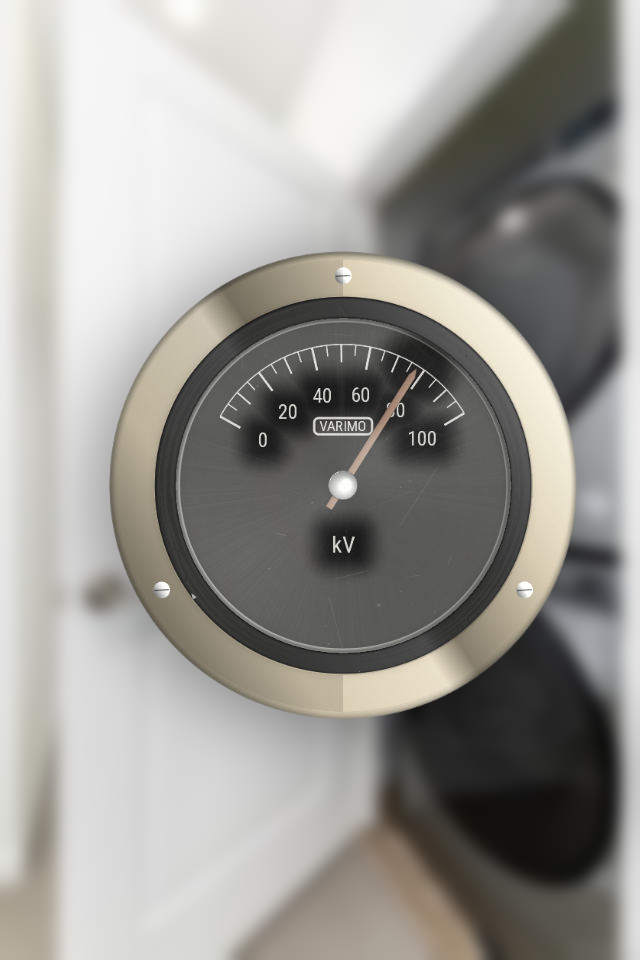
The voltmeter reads 77.5 kV
